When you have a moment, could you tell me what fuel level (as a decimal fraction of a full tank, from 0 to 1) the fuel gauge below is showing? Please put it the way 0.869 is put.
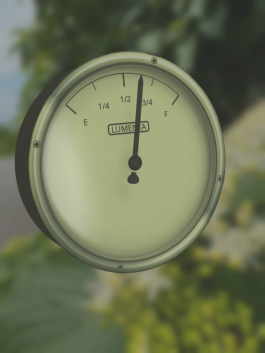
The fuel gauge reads 0.625
